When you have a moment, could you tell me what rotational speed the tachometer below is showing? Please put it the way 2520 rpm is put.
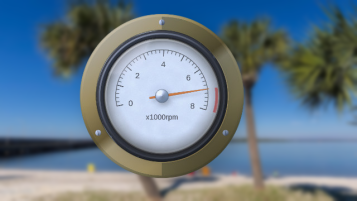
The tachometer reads 7000 rpm
